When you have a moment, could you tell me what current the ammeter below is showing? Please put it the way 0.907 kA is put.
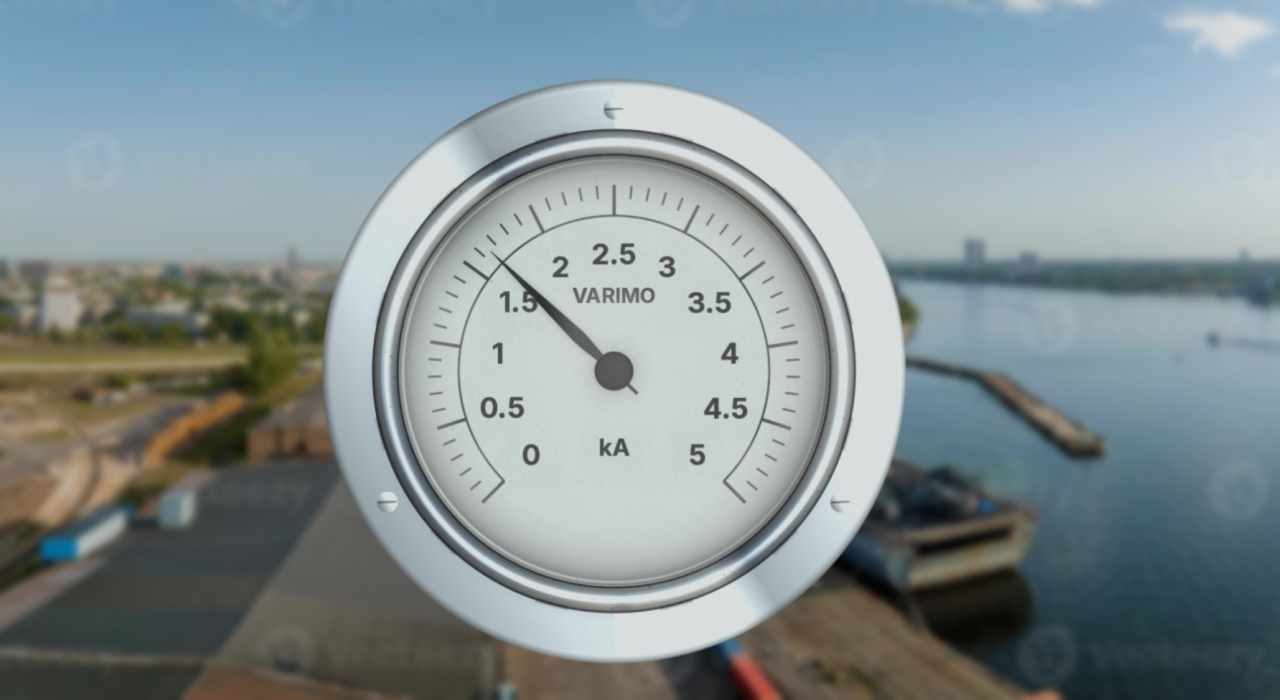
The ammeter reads 1.65 kA
